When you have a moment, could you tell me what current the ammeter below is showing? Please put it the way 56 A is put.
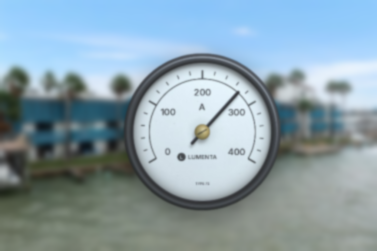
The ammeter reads 270 A
